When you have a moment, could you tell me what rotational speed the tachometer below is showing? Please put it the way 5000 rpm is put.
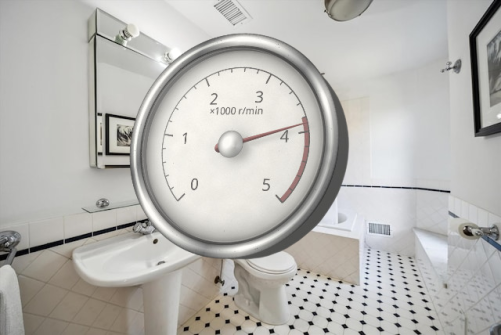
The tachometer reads 3900 rpm
